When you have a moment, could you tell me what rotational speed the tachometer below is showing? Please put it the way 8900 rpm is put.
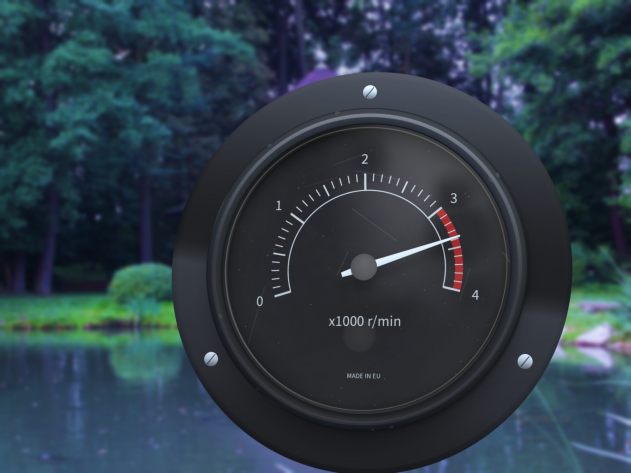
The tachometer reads 3400 rpm
